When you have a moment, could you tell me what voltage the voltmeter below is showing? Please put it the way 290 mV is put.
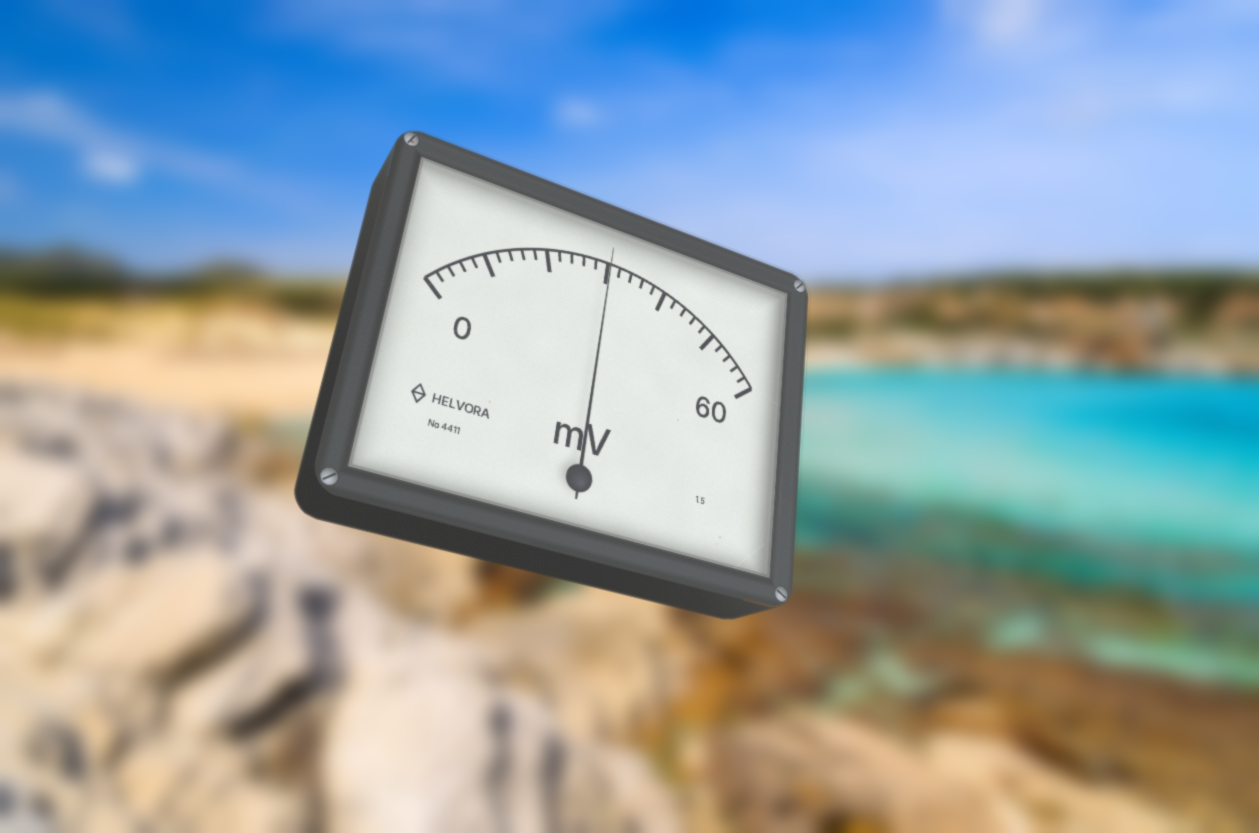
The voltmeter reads 30 mV
